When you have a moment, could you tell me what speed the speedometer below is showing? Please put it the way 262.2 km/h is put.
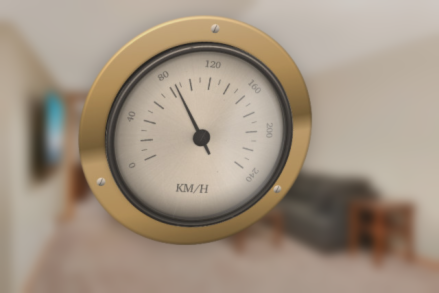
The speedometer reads 85 km/h
